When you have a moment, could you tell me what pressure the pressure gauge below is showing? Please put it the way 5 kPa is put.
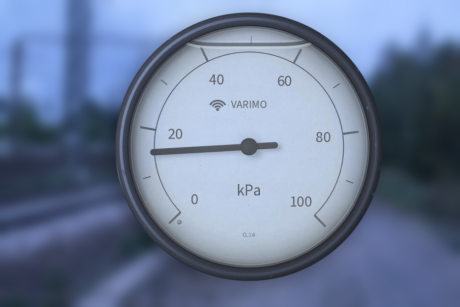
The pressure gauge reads 15 kPa
